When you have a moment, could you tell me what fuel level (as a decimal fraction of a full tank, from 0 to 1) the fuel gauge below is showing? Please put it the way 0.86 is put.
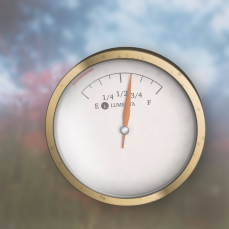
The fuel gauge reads 0.625
